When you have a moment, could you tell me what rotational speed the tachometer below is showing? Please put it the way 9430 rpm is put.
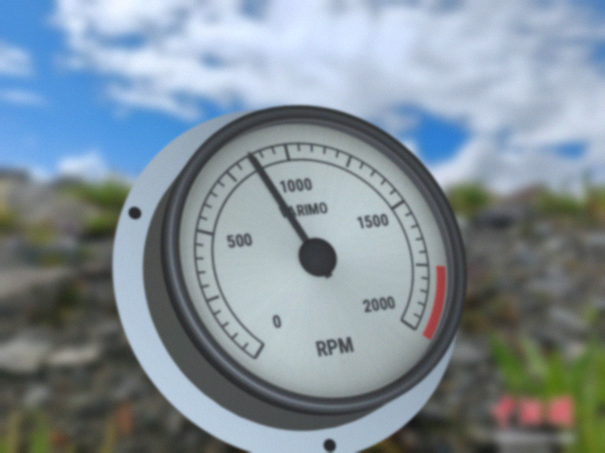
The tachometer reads 850 rpm
